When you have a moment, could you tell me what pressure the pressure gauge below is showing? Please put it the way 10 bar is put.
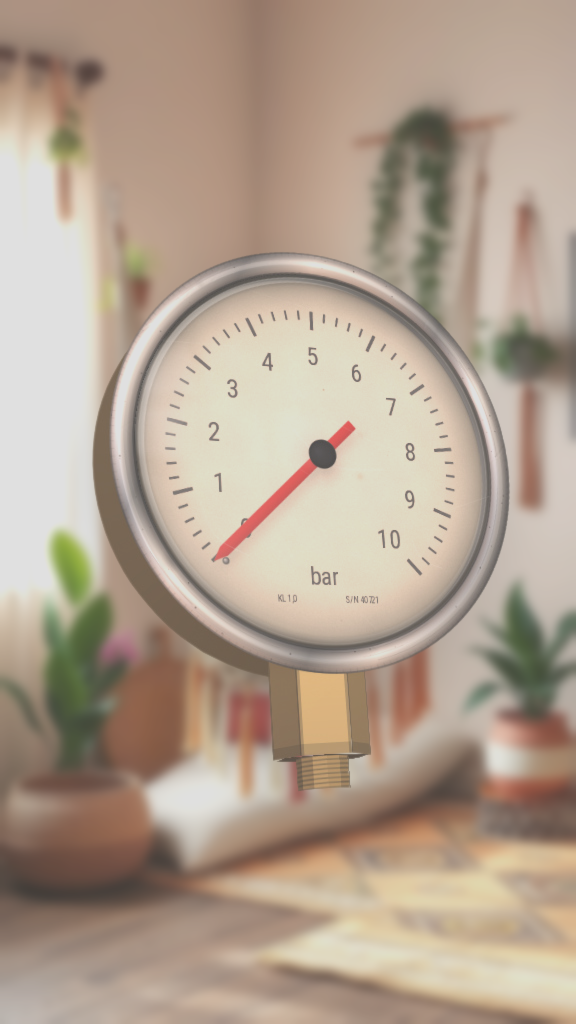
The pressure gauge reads 0 bar
